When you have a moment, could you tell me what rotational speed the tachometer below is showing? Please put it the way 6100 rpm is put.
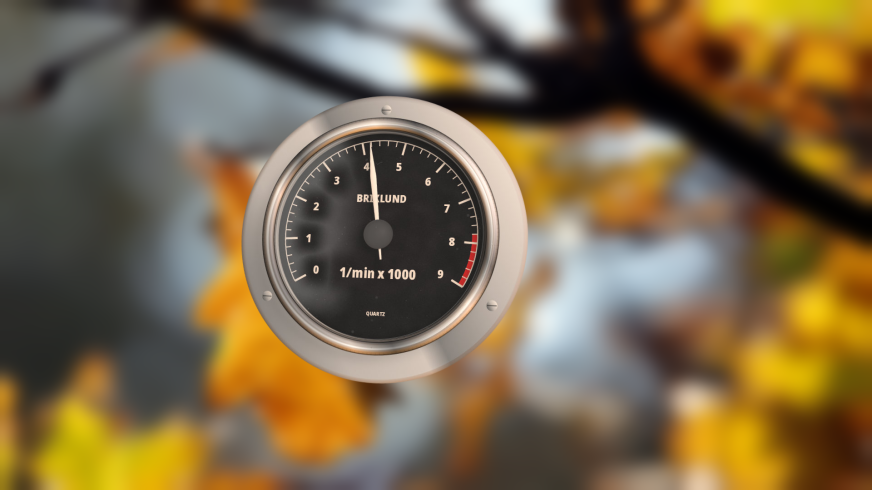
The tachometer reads 4200 rpm
